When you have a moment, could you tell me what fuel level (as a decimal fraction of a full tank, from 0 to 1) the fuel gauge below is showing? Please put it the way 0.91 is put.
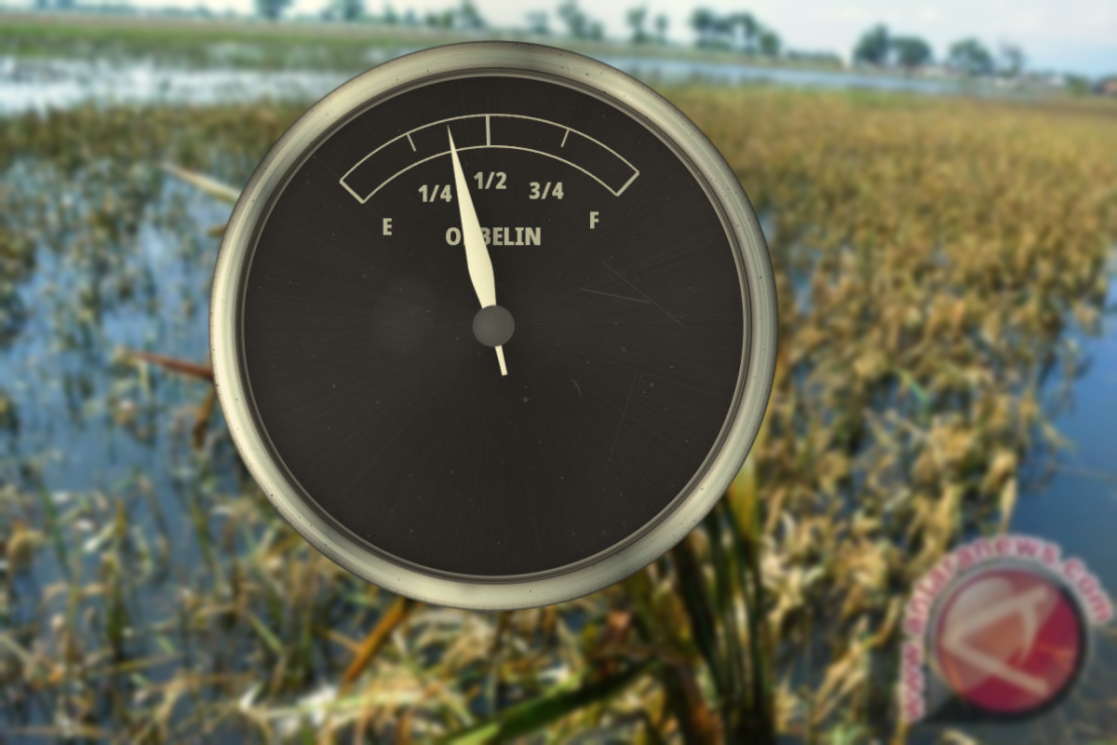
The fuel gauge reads 0.375
